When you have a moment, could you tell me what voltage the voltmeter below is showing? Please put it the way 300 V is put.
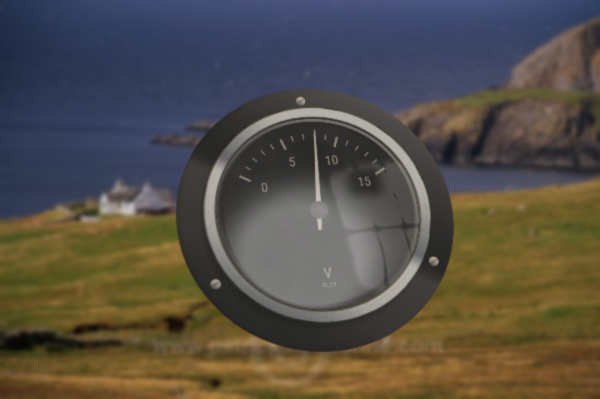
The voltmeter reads 8 V
